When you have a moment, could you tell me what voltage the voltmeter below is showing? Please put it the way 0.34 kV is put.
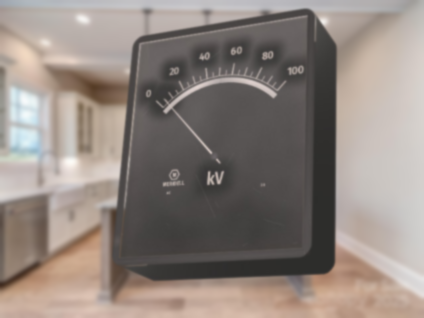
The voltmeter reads 5 kV
